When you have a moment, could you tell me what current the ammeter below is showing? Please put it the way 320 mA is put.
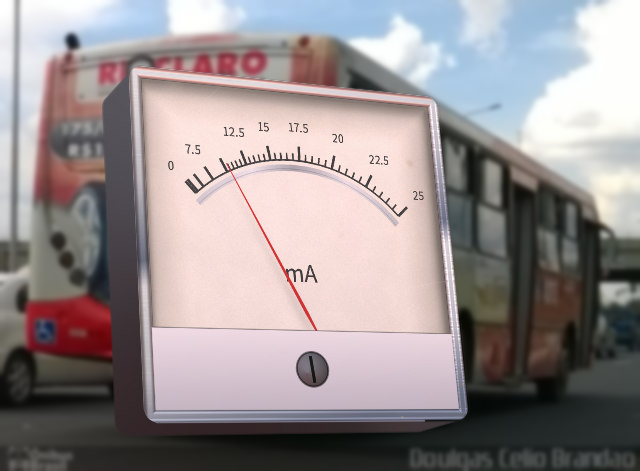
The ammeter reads 10 mA
